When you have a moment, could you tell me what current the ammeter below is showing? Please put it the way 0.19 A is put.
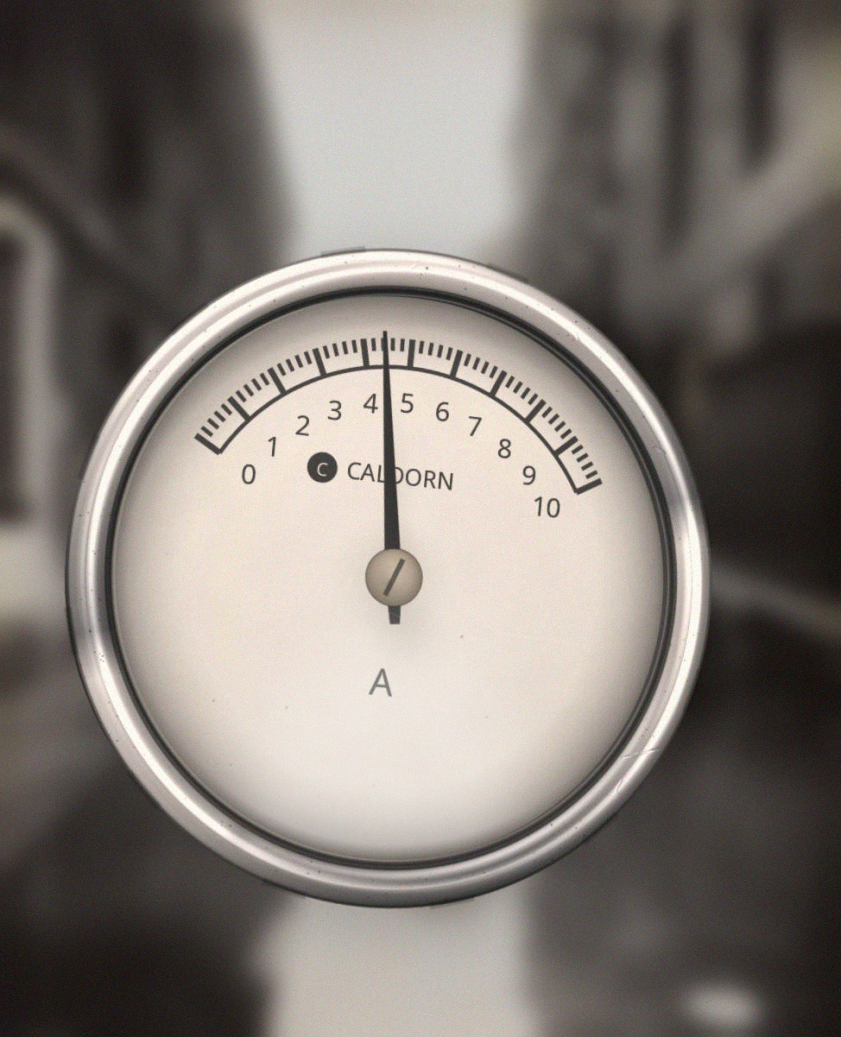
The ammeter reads 4.4 A
